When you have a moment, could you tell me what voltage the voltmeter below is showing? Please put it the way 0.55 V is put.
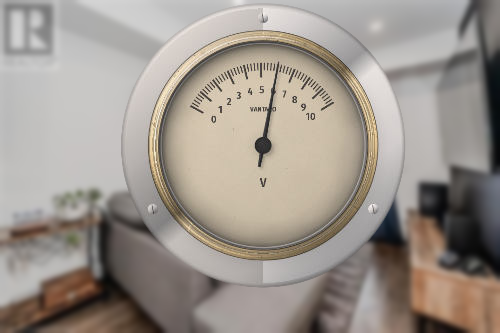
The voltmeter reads 6 V
